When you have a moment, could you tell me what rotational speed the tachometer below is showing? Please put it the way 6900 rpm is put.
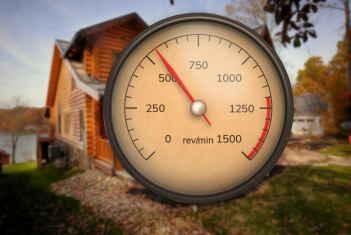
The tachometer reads 550 rpm
